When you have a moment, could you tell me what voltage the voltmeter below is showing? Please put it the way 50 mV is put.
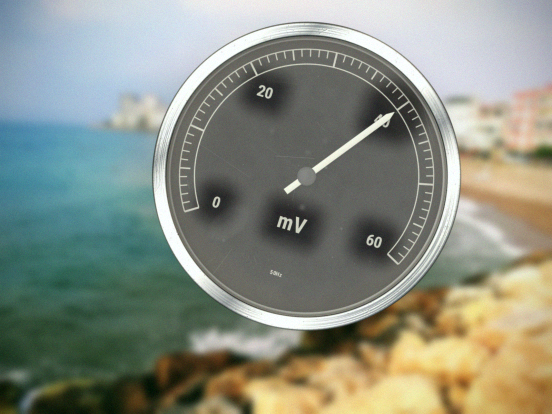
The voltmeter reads 40 mV
